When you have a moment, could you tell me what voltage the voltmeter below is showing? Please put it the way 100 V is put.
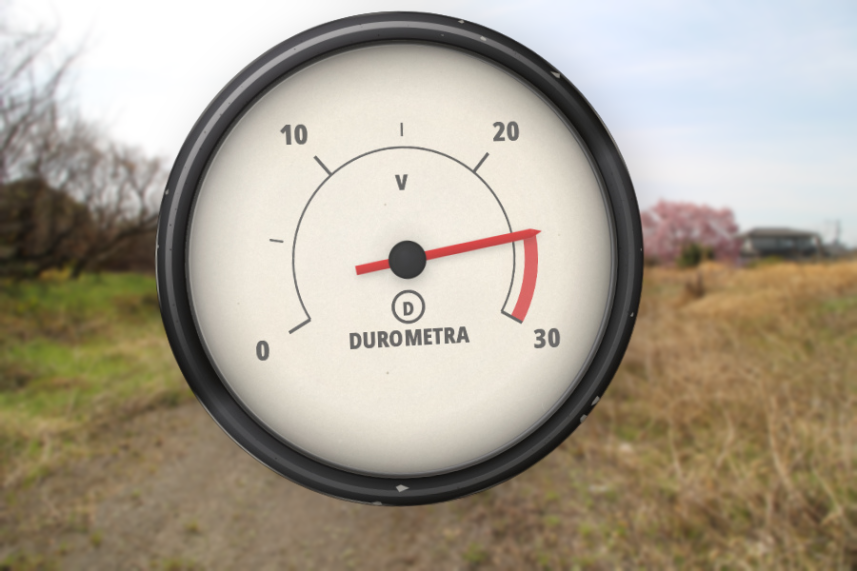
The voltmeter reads 25 V
